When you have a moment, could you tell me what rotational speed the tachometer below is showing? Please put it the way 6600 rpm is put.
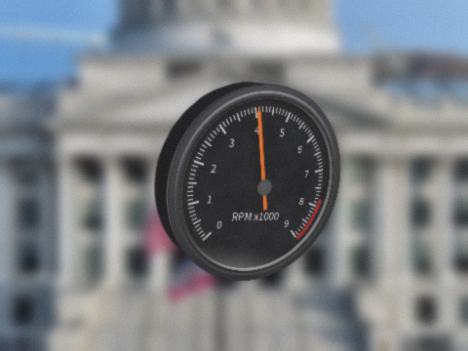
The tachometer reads 4000 rpm
